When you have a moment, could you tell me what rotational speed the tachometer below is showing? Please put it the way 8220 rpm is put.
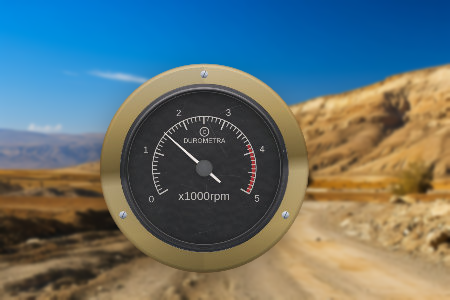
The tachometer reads 1500 rpm
